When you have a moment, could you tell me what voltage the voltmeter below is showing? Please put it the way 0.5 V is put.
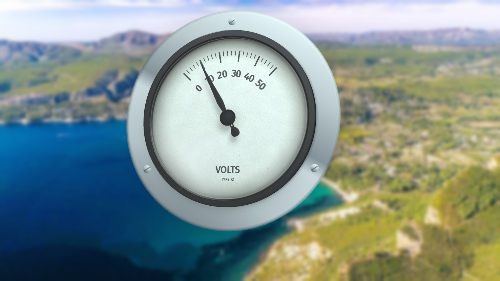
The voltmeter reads 10 V
